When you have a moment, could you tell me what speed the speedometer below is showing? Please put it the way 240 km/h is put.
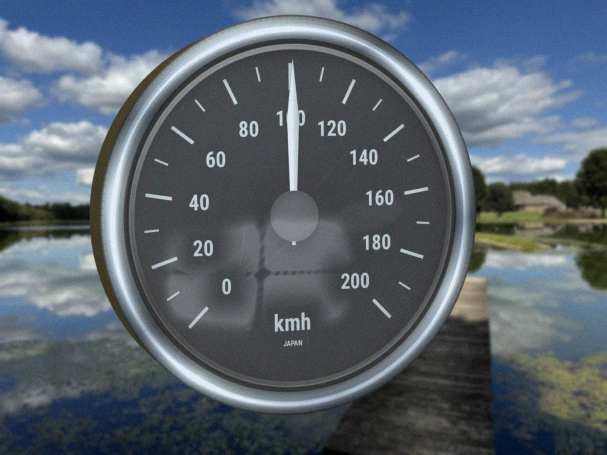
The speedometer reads 100 km/h
